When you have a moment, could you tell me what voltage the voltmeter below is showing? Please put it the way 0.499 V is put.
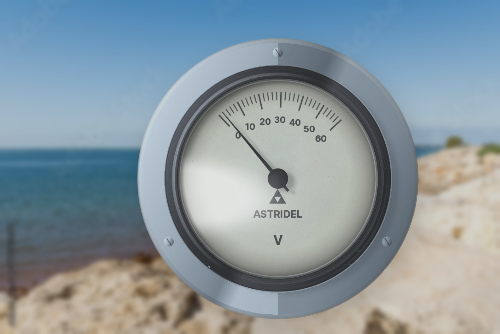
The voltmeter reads 2 V
